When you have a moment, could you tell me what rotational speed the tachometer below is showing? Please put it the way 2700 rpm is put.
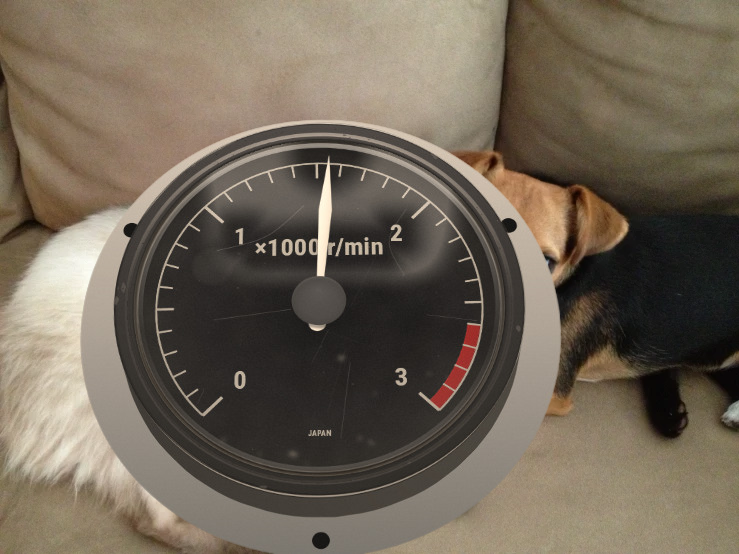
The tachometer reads 1550 rpm
